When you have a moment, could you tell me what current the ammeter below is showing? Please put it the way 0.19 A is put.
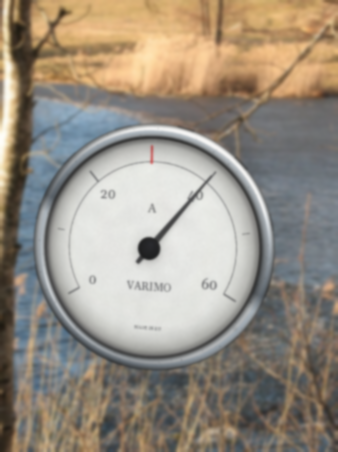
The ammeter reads 40 A
